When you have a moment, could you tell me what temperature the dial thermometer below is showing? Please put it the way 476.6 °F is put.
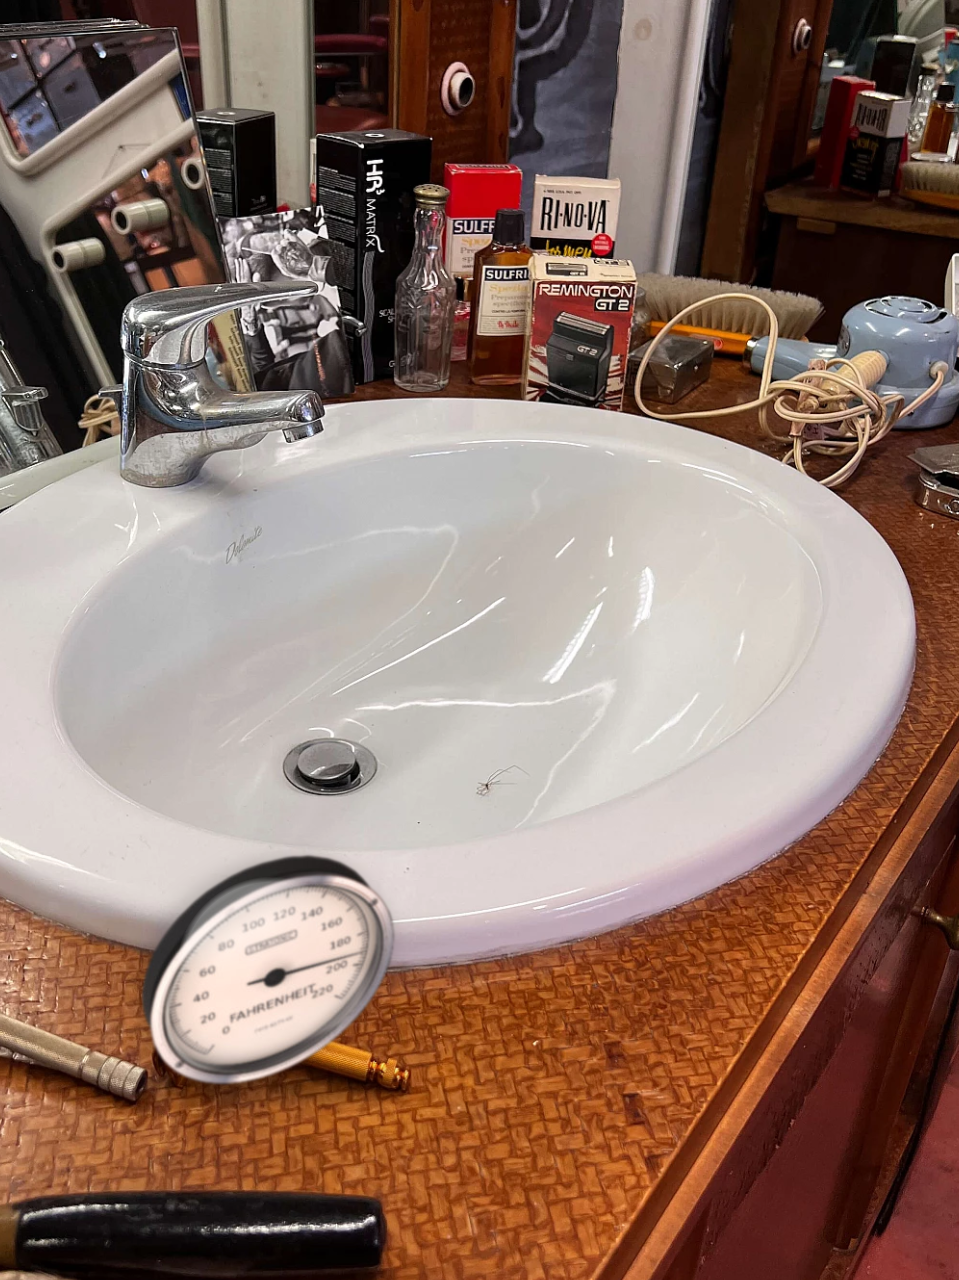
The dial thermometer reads 190 °F
